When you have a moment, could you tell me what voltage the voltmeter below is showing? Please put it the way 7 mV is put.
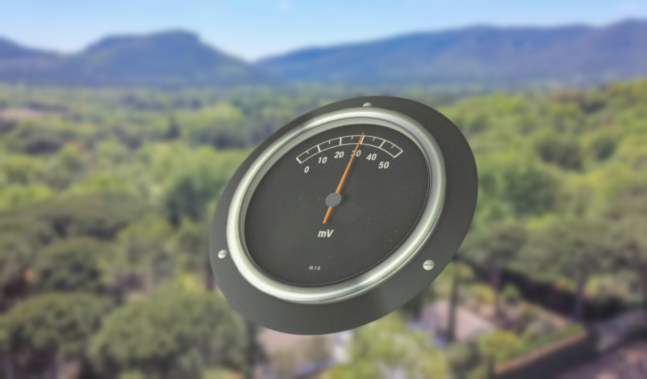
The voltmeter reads 30 mV
